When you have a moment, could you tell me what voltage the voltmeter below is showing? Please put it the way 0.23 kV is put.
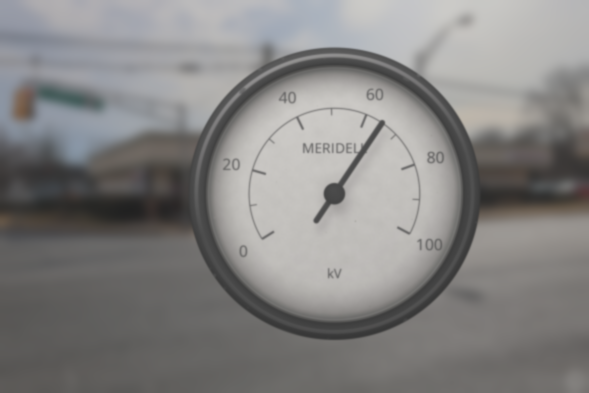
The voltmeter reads 65 kV
